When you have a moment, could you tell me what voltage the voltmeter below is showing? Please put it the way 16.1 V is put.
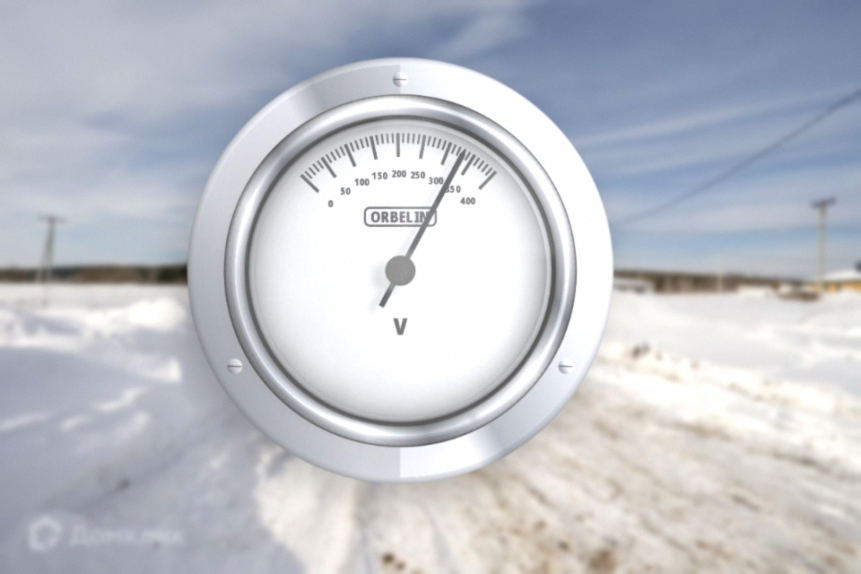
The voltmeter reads 330 V
